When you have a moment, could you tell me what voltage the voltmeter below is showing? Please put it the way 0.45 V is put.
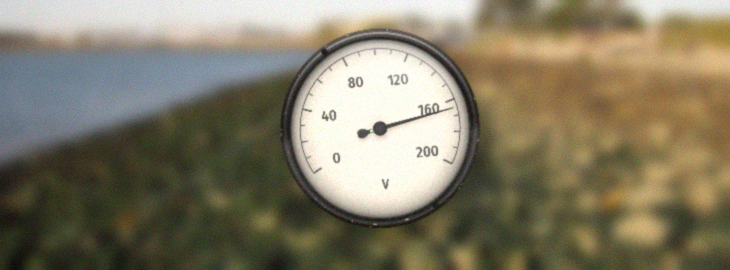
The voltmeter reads 165 V
